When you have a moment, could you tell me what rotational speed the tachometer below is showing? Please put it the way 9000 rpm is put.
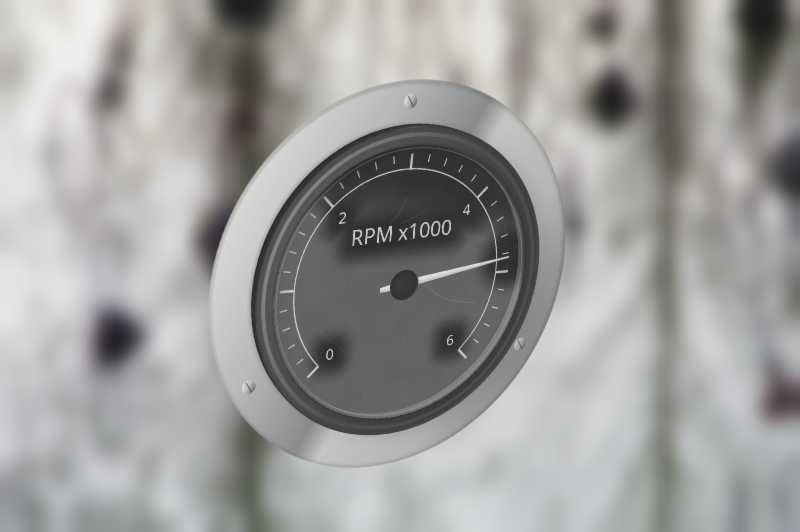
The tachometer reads 4800 rpm
